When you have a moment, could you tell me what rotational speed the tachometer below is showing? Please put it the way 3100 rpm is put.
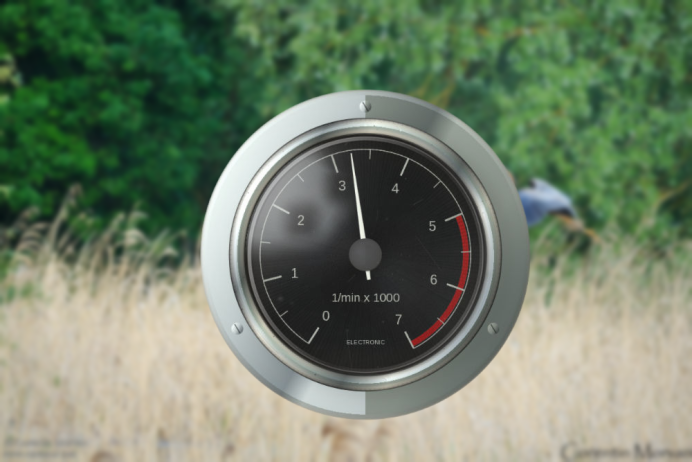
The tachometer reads 3250 rpm
